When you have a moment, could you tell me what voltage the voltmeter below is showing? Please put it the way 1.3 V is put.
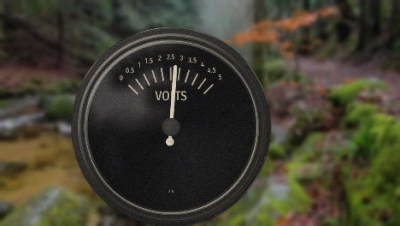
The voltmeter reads 2.75 V
